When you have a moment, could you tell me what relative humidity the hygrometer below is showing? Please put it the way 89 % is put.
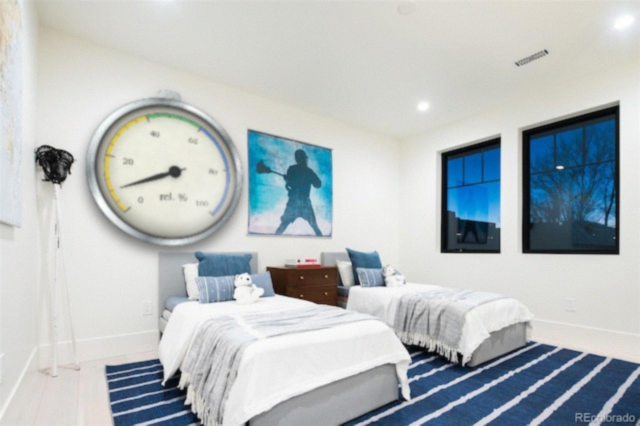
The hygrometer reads 8 %
